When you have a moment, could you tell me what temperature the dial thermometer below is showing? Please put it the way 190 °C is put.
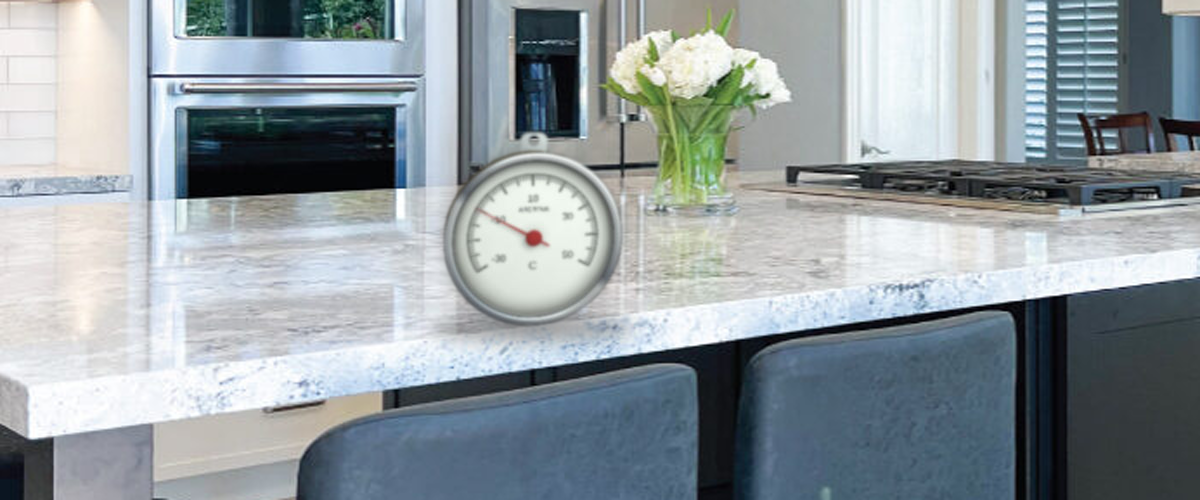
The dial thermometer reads -10 °C
